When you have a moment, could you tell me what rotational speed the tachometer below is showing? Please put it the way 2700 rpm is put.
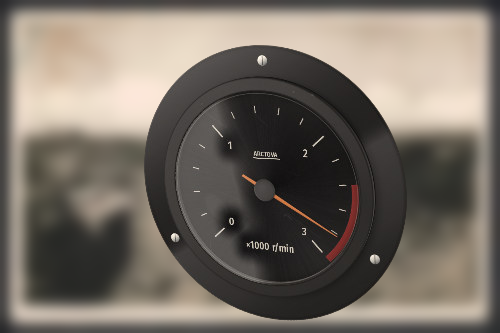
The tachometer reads 2800 rpm
